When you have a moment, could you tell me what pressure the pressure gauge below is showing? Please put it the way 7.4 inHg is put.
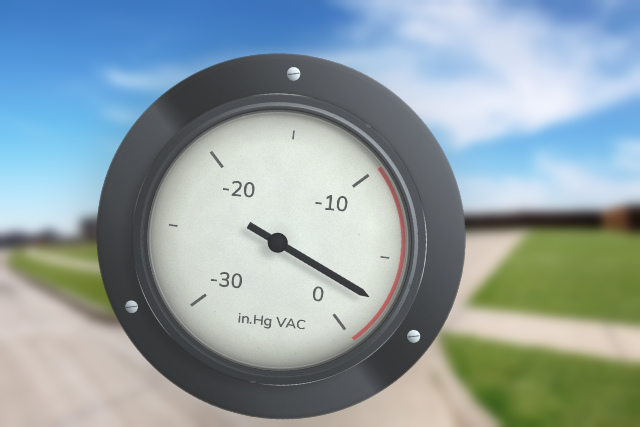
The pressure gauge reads -2.5 inHg
